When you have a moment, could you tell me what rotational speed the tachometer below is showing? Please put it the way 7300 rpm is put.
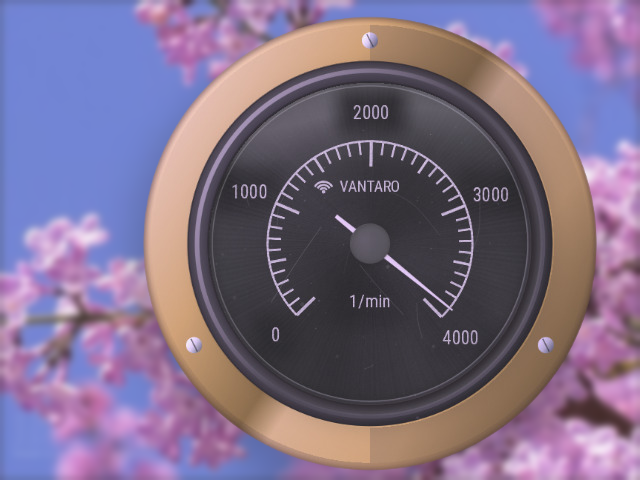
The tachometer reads 3900 rpm
